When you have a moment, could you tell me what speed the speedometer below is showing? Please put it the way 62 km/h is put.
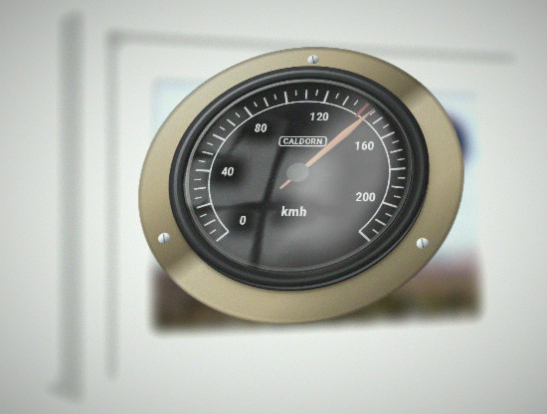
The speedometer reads 145 km/h
